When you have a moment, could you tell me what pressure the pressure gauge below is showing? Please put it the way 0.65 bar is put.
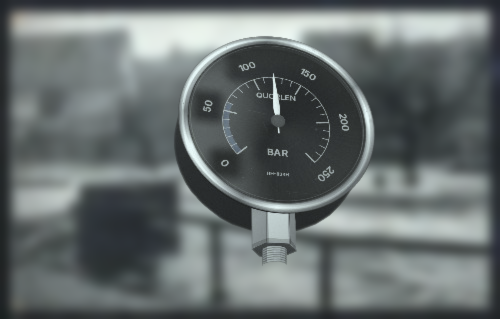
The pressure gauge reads 120 bar
